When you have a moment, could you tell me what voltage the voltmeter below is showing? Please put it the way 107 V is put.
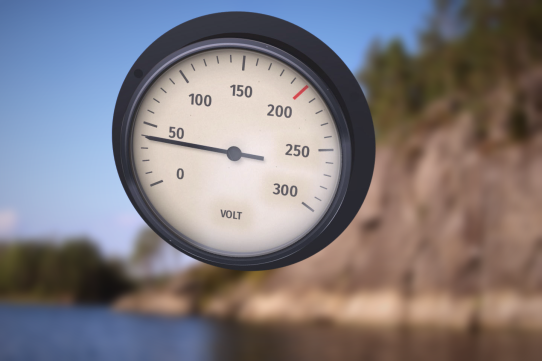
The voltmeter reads 40 V
